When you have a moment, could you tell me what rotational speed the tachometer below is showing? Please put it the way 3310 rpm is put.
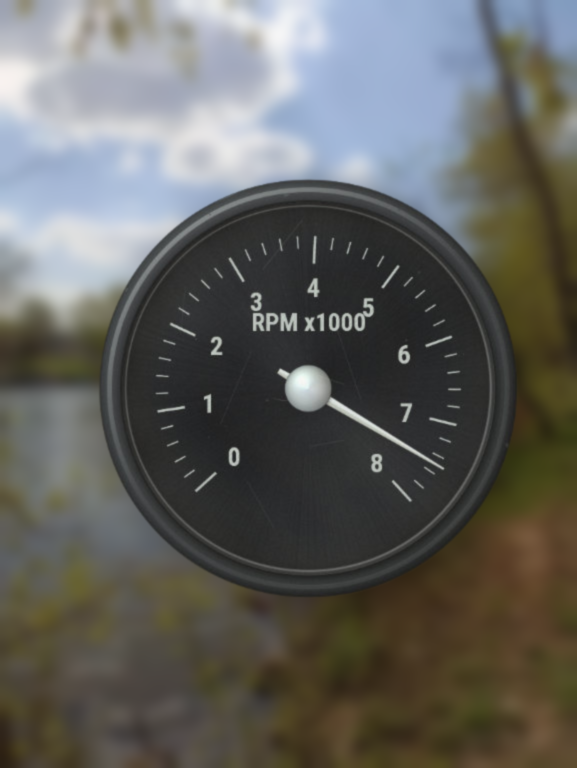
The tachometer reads 7500 rpm
